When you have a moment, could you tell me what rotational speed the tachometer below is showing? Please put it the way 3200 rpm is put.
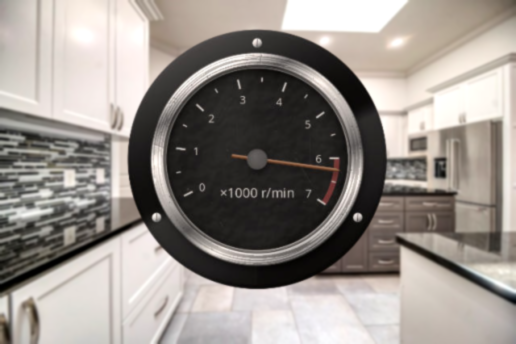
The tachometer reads 6250 rpm
